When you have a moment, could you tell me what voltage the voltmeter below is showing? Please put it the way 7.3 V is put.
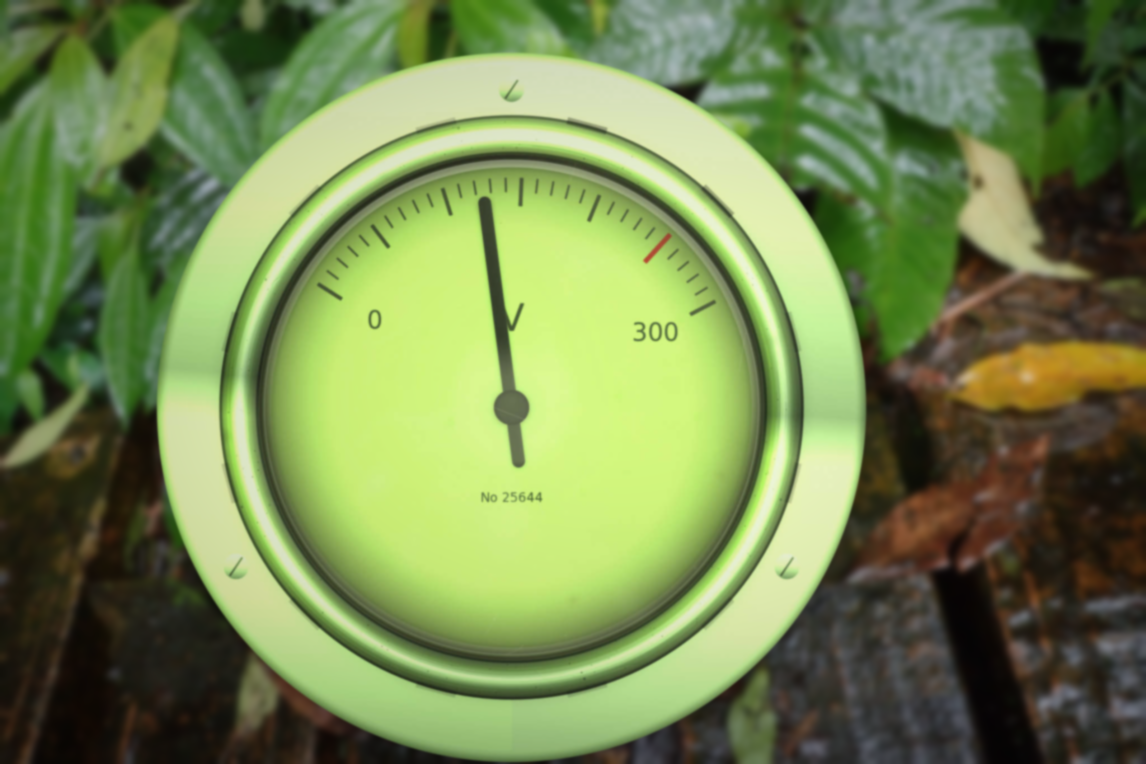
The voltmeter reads 125 V
